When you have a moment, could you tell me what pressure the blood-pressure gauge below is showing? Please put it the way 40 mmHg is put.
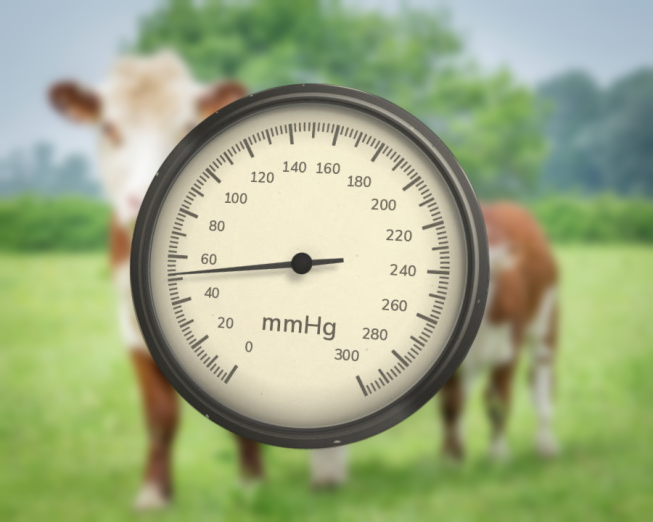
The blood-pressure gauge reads 52 mmHg
